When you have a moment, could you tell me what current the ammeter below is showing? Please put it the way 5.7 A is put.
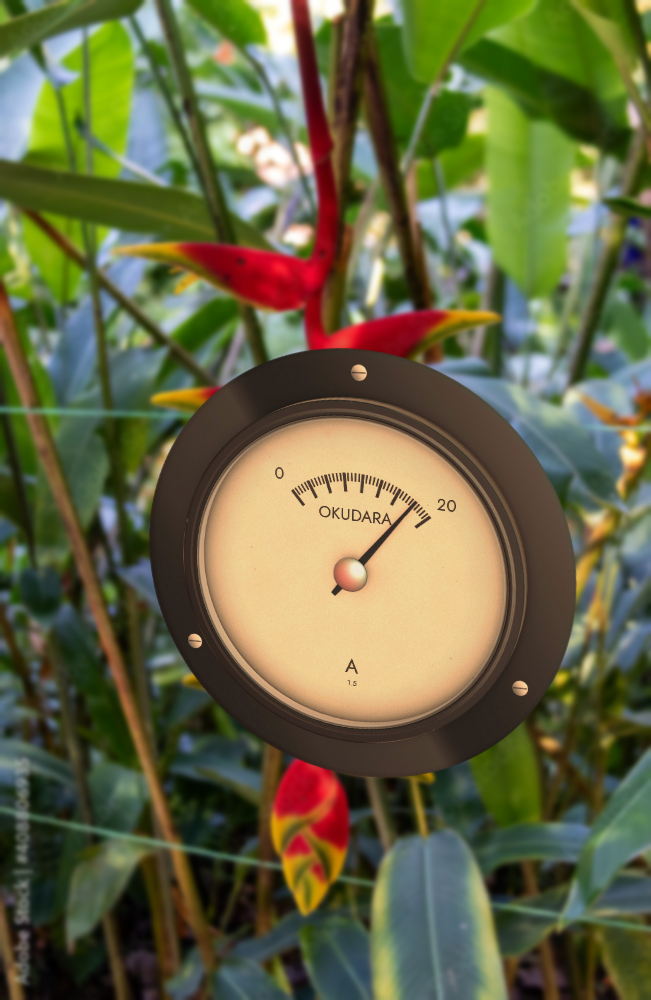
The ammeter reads 17.5 A
